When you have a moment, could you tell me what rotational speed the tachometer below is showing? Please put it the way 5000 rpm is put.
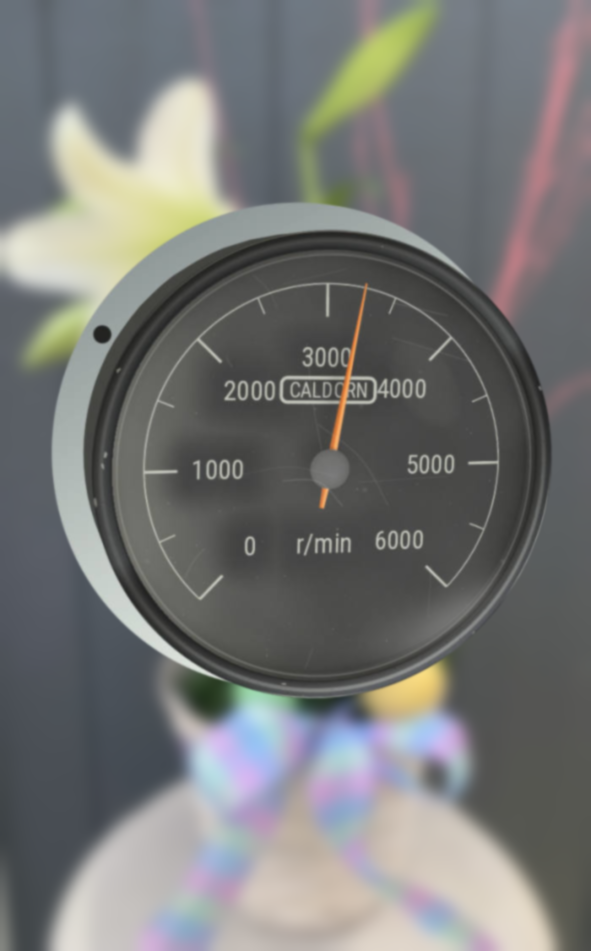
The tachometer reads 3250 rpm
